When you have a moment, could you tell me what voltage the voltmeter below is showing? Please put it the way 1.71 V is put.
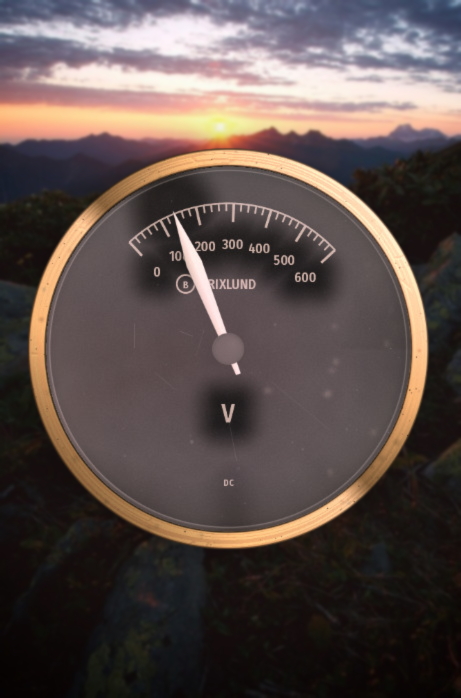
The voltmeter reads 140 V
